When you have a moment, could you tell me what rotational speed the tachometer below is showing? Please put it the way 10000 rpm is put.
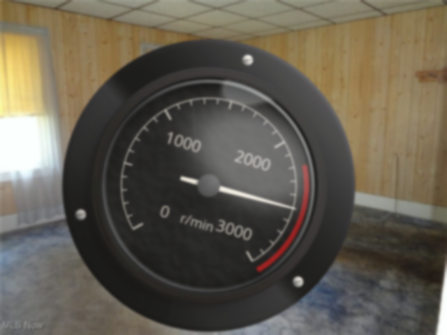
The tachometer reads 2500 rpm
